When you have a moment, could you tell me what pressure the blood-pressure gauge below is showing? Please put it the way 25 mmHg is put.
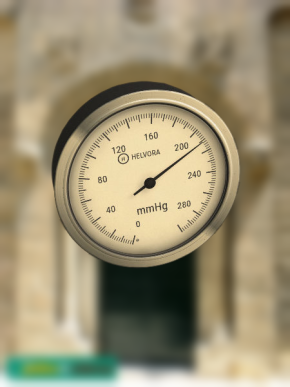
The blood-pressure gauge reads 210 mmHg
